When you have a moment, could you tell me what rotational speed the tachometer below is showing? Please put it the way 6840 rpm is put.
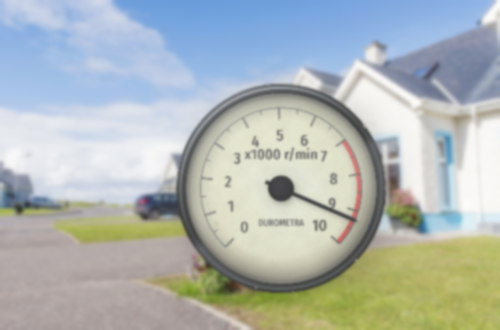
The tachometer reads 9250 rpm
